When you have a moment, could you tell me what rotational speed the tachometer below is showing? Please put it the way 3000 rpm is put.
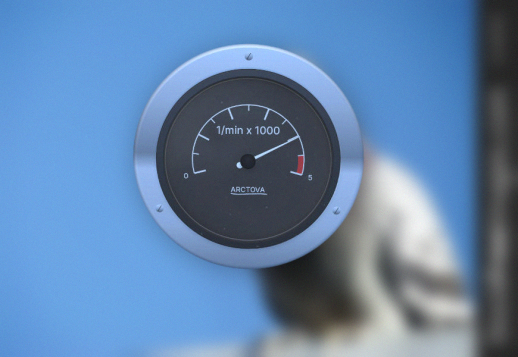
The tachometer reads 4000 rpm
